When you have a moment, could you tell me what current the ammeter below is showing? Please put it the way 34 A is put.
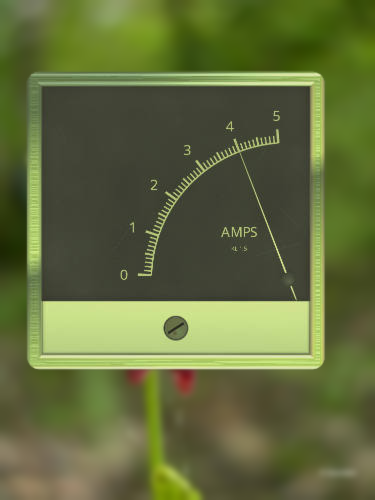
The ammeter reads 4 A
